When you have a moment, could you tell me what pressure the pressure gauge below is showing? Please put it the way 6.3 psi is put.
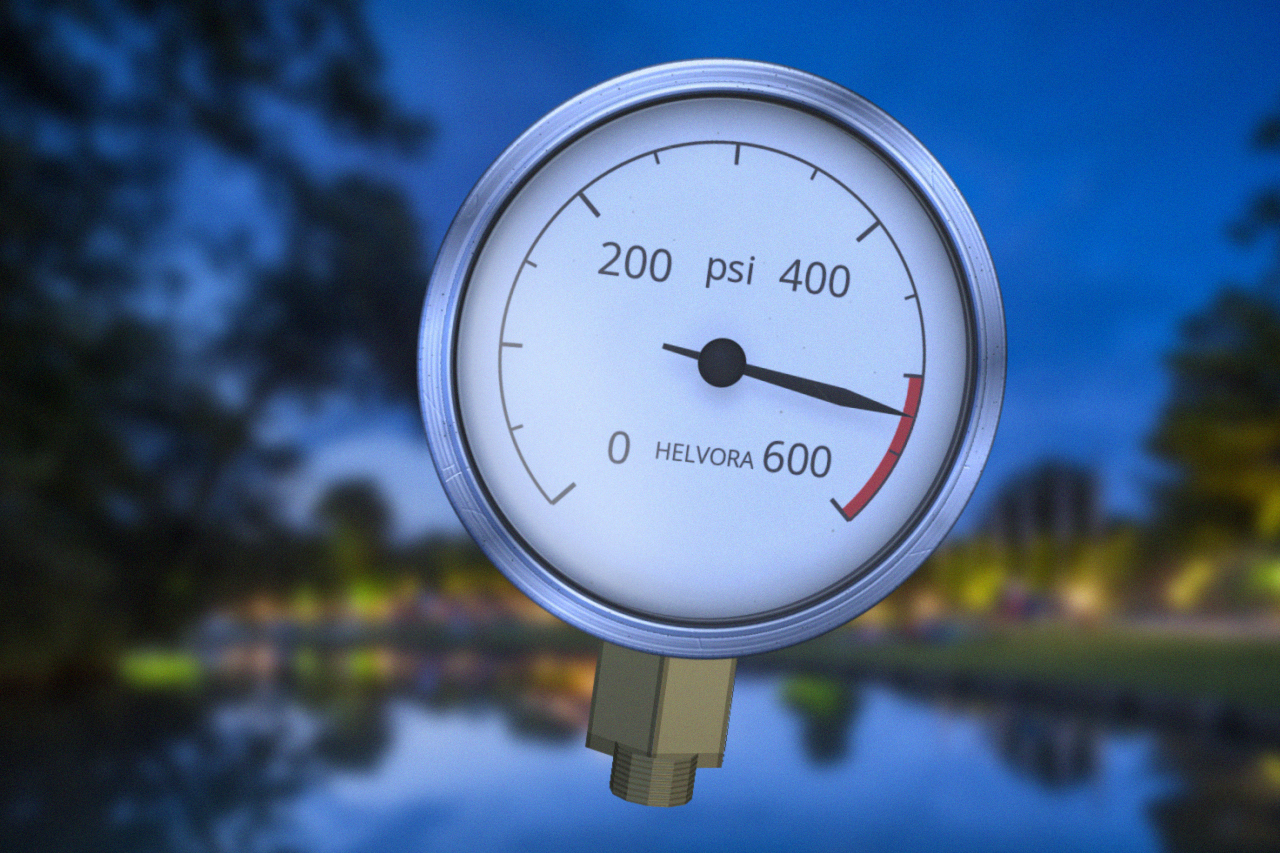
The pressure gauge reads 525 psi
